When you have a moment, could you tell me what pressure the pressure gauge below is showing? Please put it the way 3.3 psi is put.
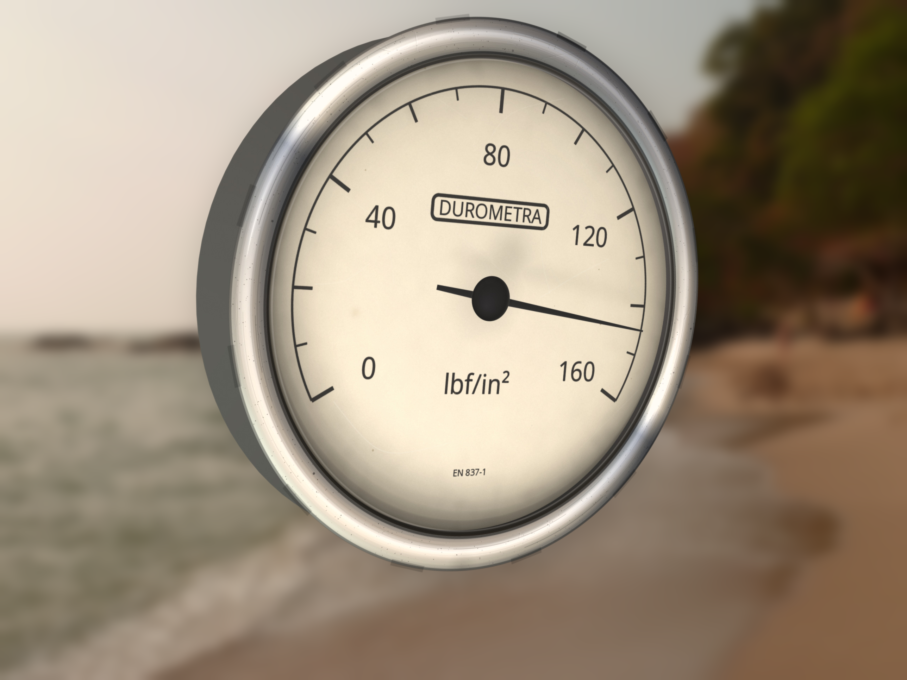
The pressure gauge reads 145 psi
